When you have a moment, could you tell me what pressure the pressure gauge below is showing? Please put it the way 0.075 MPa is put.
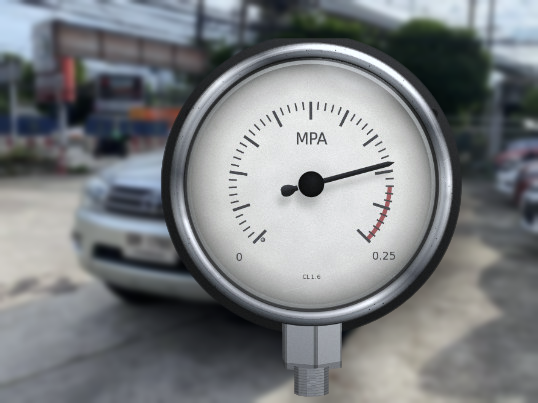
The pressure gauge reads 0.195 MPa
